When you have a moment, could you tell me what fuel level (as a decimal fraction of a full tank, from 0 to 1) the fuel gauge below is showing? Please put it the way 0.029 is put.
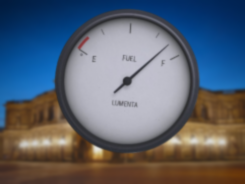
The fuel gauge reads 0.875
